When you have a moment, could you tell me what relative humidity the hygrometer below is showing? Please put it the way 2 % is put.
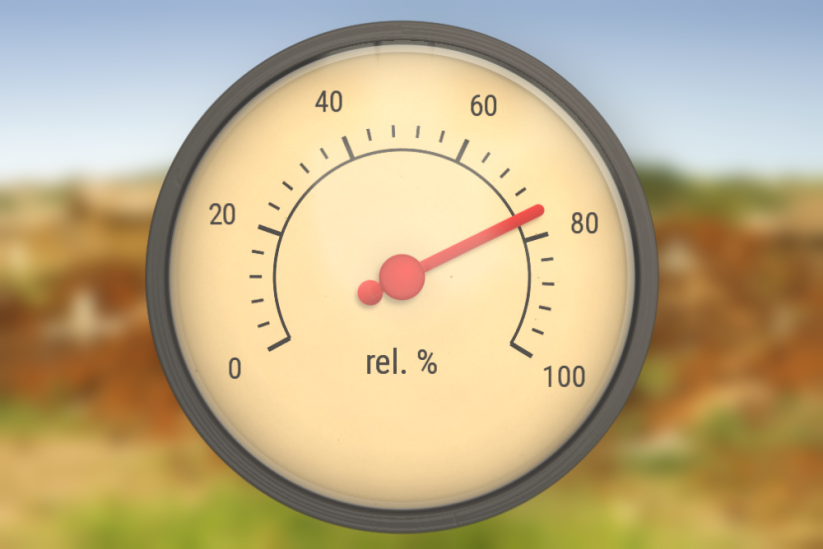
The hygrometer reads 76 %
